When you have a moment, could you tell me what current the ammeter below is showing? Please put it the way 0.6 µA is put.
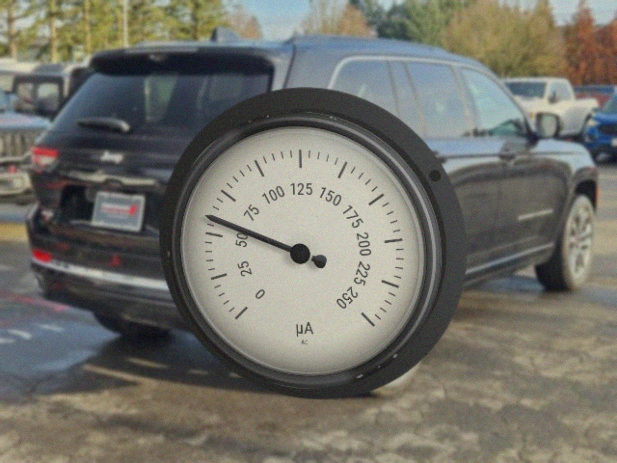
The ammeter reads 60 µA
